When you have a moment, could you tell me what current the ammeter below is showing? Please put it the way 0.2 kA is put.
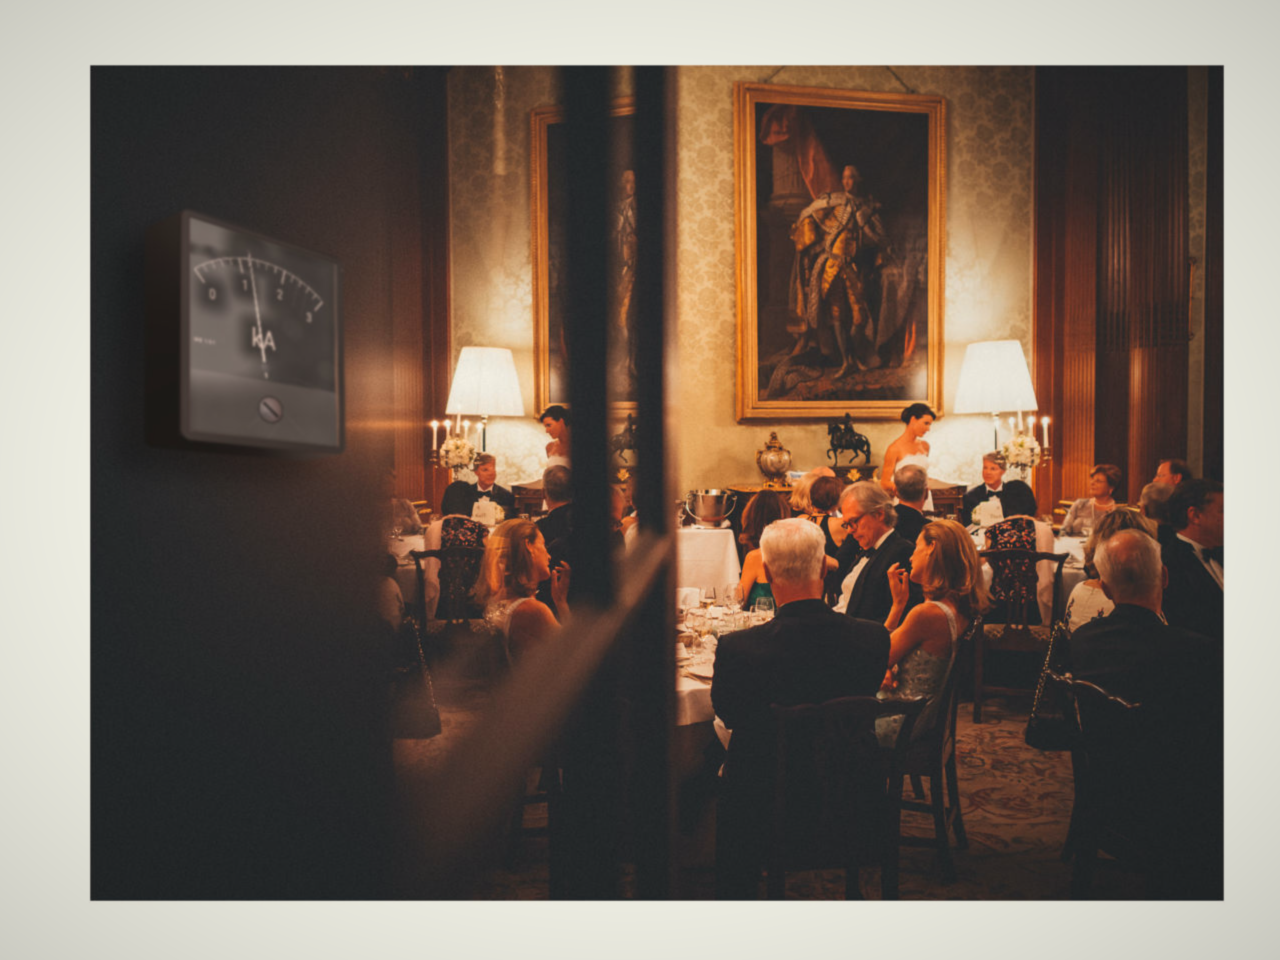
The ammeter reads 1.2 kA
